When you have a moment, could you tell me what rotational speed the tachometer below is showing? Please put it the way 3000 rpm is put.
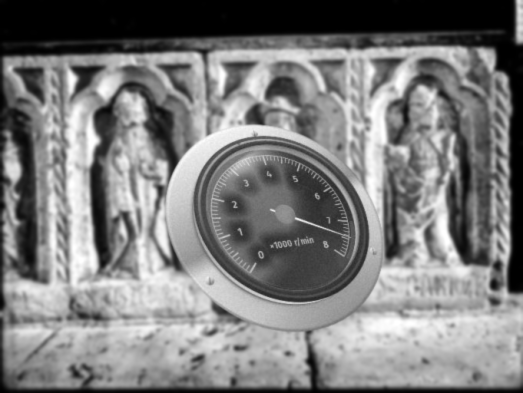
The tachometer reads 7500 rpm
